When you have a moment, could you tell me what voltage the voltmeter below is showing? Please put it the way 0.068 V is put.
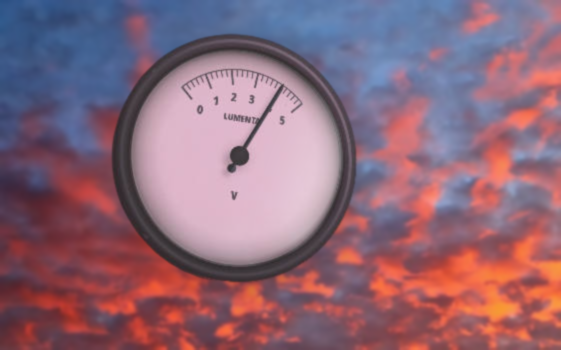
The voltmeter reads 4 V
